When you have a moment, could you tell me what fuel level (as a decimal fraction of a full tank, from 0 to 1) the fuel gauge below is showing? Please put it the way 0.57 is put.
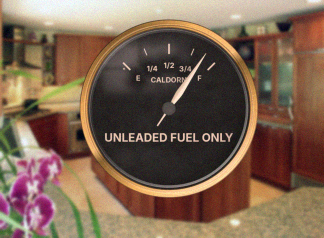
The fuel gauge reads 0.875
